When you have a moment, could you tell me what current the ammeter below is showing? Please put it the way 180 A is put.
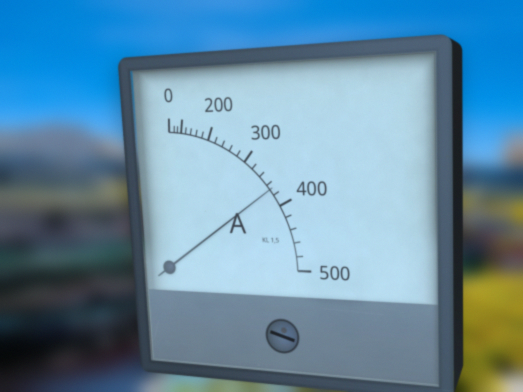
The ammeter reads 370 A
